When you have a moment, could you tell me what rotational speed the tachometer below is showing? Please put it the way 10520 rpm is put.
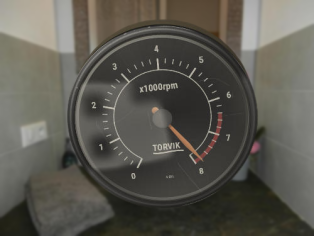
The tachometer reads 7800 rpm
